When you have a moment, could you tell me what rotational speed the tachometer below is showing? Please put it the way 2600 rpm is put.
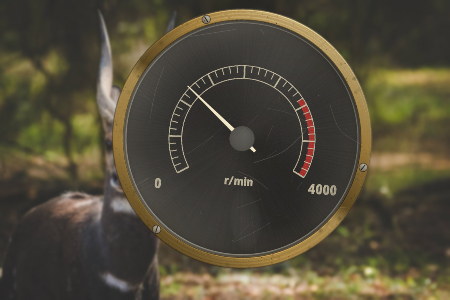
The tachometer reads 1200 rpm
